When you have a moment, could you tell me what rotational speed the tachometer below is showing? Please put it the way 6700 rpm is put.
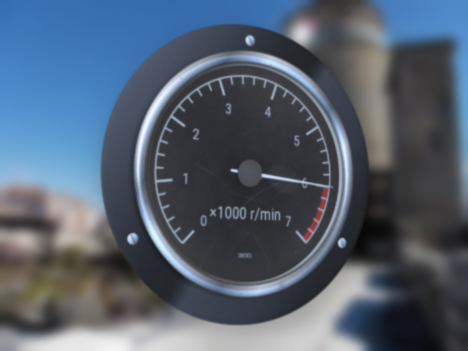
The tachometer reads 6000 rpm
